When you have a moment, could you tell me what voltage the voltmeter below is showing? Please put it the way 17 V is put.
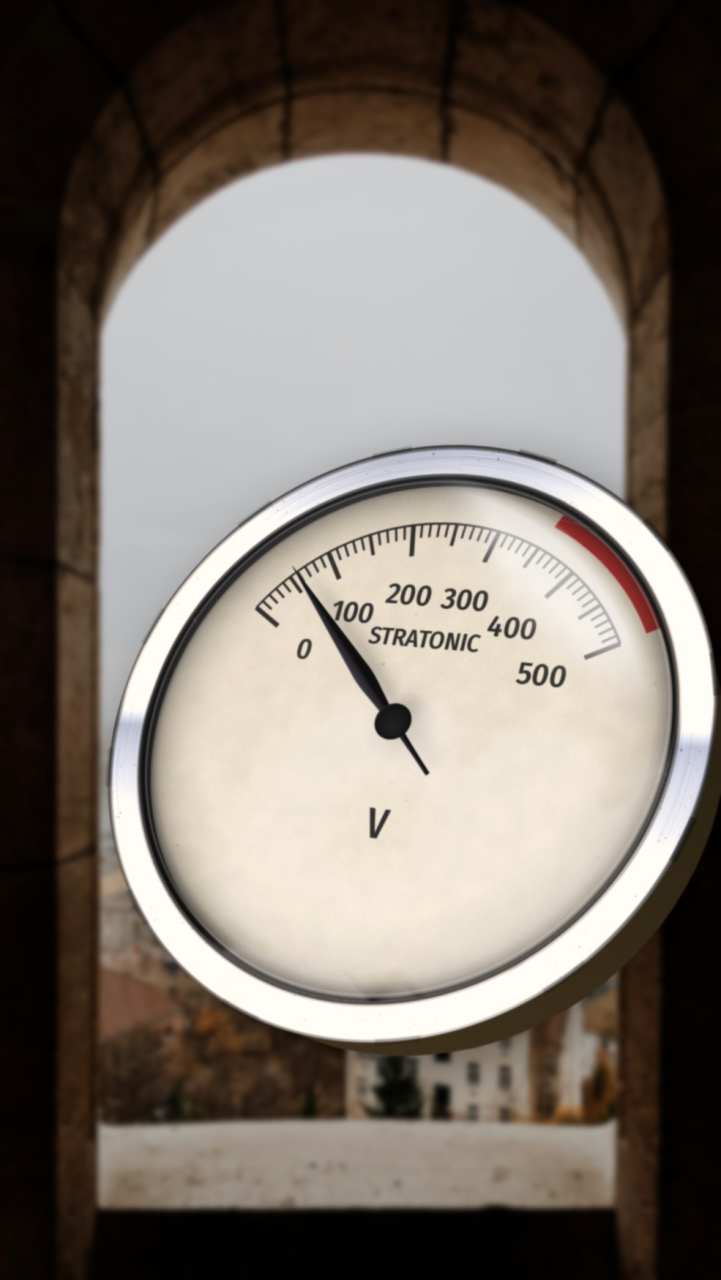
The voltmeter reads 60 V
